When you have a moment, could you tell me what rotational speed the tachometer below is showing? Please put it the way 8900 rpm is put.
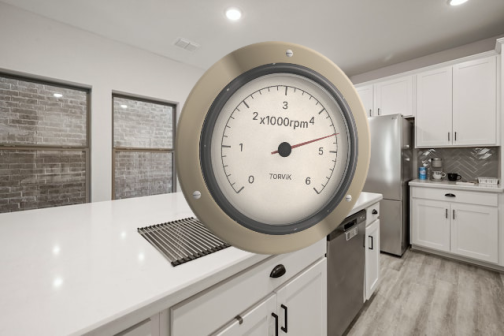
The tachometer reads 4600 rpm
